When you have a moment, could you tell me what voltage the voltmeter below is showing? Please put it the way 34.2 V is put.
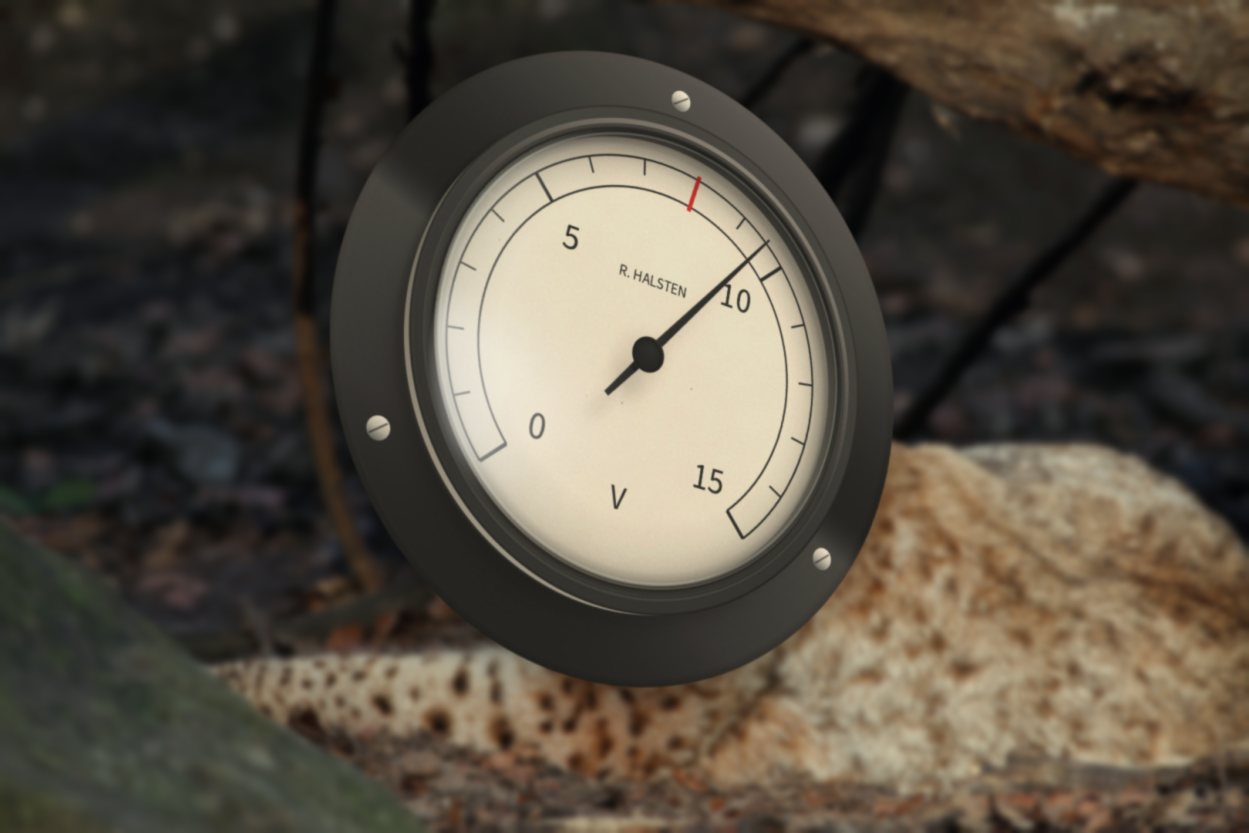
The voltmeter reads 9.5 V
